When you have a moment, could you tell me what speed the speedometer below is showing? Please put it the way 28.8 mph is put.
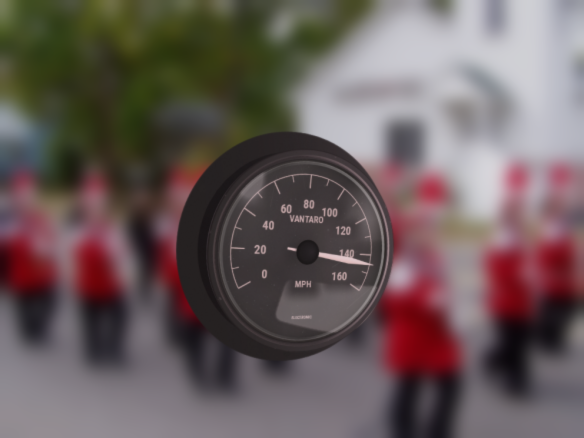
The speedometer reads 145 mph
